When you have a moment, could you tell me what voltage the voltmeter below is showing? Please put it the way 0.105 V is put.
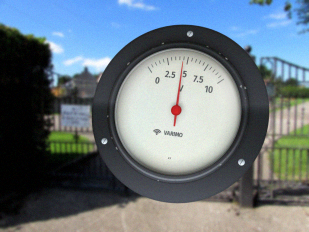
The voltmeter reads 4.5 V
